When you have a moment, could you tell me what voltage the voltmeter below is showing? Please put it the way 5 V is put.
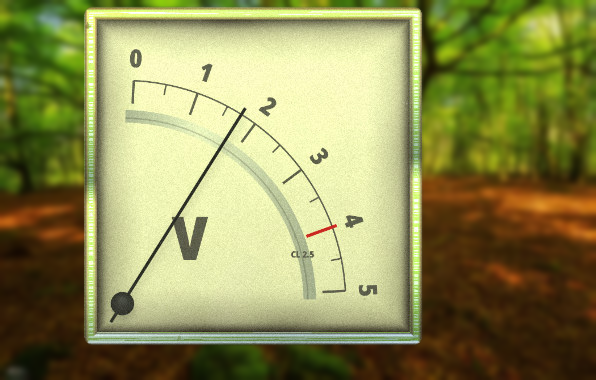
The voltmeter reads 1.75 V
